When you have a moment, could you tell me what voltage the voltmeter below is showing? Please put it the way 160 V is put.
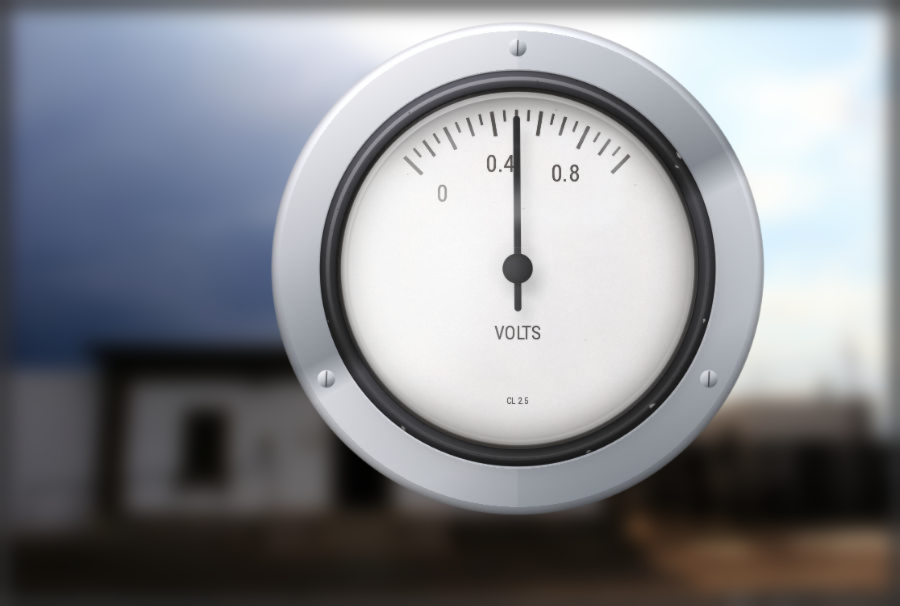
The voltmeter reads 0.5 V
